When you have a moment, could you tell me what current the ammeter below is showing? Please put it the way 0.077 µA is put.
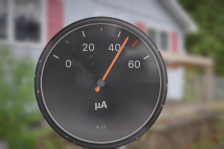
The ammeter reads 45 µA
